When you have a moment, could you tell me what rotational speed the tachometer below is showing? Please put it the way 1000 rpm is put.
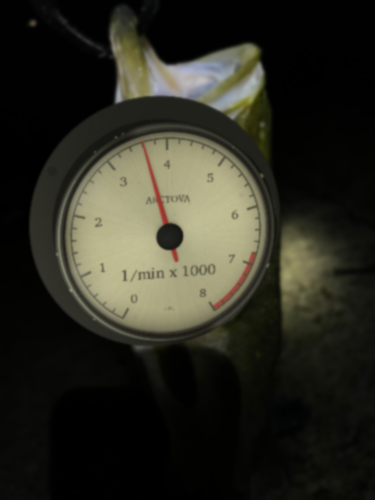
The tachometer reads 3600 rpm
